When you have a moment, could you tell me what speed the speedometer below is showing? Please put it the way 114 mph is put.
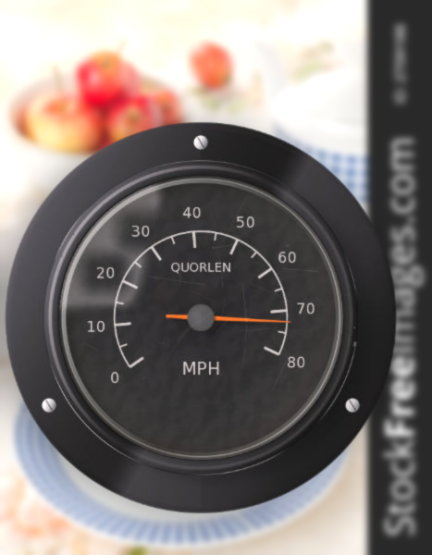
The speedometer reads 72.5 mph
